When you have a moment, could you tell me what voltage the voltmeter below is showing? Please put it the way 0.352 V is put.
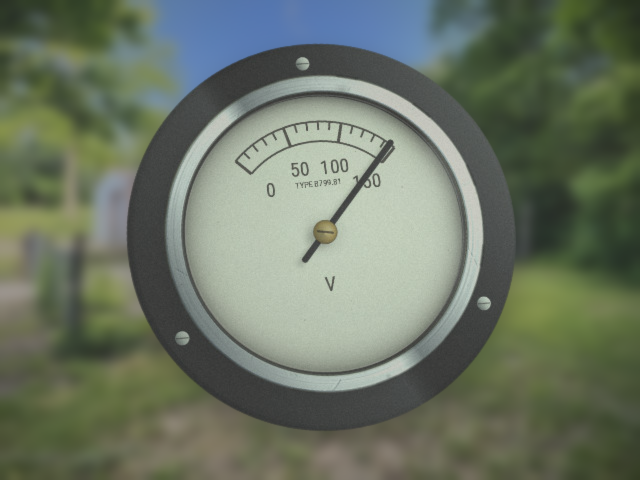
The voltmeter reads 145 V
